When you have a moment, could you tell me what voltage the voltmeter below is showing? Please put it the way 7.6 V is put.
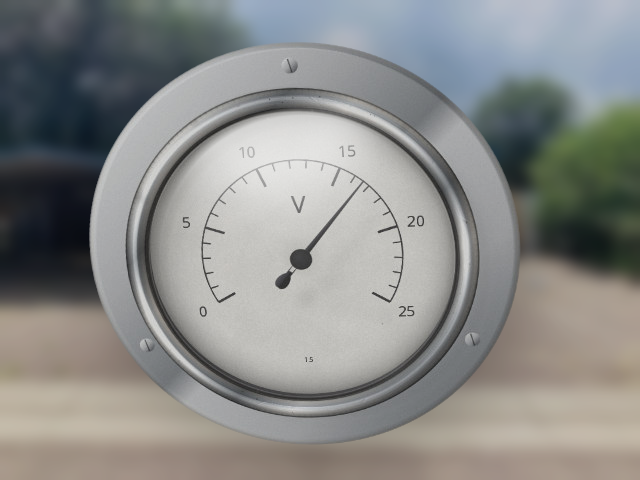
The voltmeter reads 16.5 V
